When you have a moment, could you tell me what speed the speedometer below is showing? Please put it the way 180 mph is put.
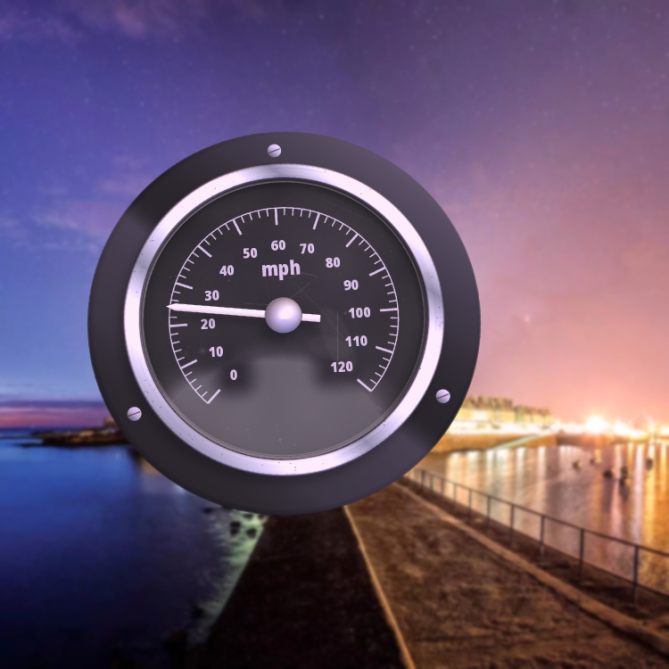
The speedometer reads 24 mph
